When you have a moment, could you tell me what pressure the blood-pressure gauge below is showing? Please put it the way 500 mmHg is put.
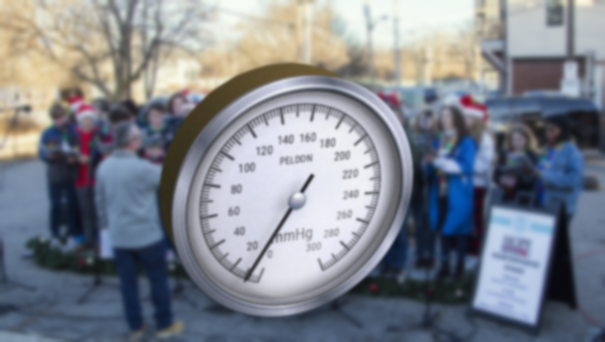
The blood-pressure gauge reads 10 mmHg
